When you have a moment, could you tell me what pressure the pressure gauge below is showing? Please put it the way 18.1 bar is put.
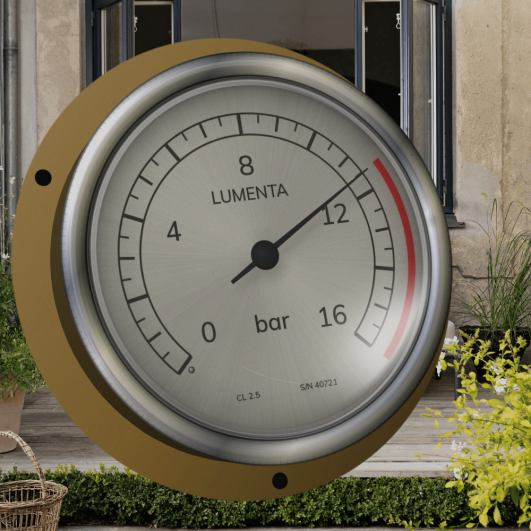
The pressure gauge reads 11.5 bar
